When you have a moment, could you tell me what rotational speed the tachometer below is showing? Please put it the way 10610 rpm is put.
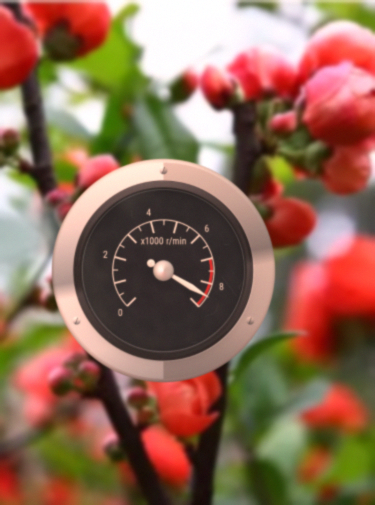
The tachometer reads 8500 rpm
